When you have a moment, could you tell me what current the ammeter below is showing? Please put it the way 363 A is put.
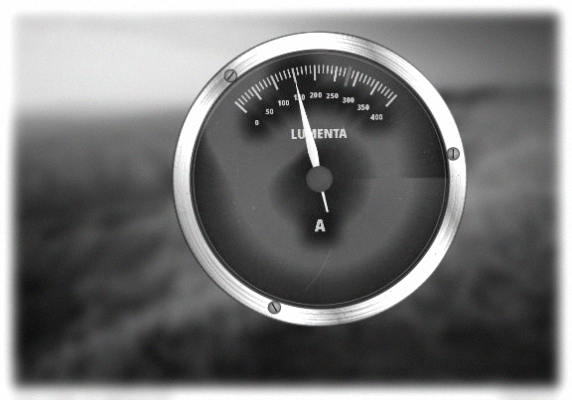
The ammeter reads 150 A
